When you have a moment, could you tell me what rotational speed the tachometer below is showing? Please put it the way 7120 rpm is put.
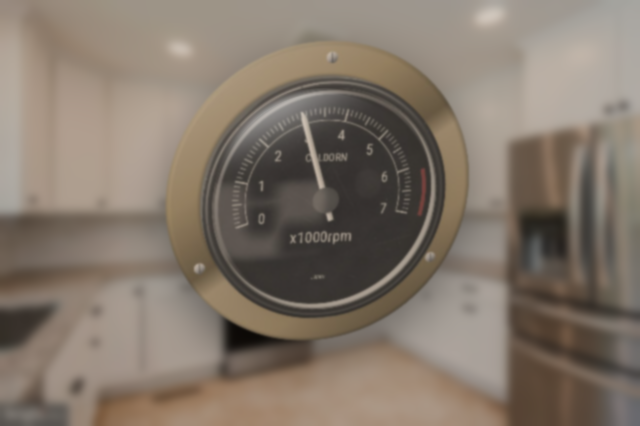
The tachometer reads 3000 rpm
